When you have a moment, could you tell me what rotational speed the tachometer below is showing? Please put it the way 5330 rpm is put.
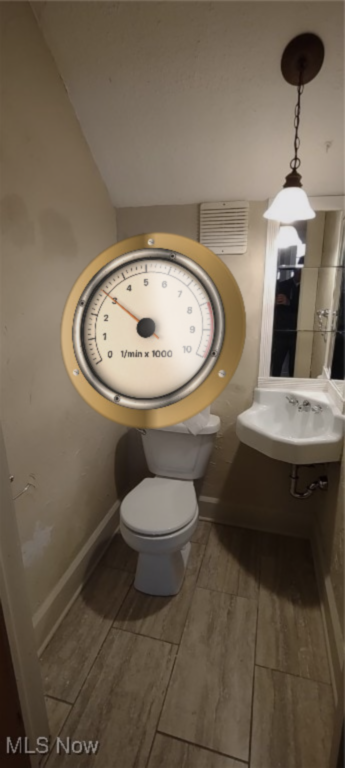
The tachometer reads 3000 rpm
